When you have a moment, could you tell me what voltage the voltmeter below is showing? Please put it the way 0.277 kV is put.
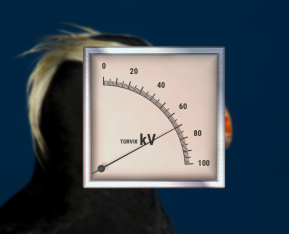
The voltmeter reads 70 kV
